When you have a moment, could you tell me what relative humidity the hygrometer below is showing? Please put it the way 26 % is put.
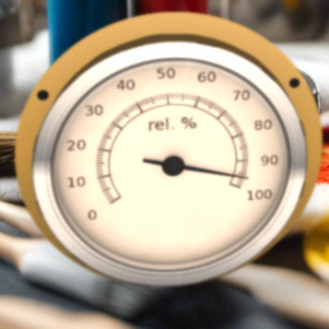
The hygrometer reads 95 %
